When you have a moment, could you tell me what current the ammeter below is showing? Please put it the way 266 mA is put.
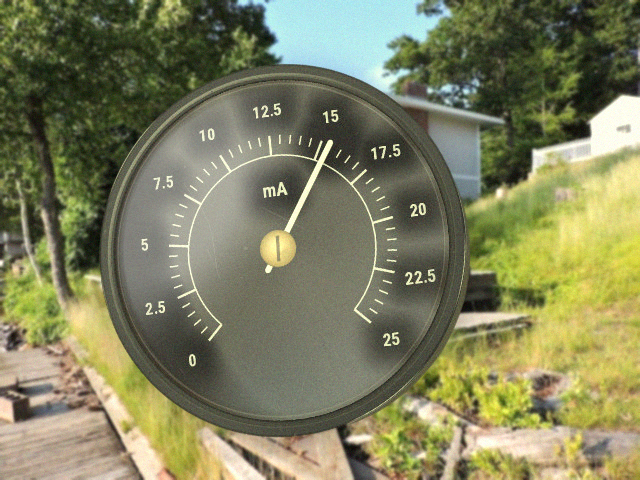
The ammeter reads 15.5 mA
